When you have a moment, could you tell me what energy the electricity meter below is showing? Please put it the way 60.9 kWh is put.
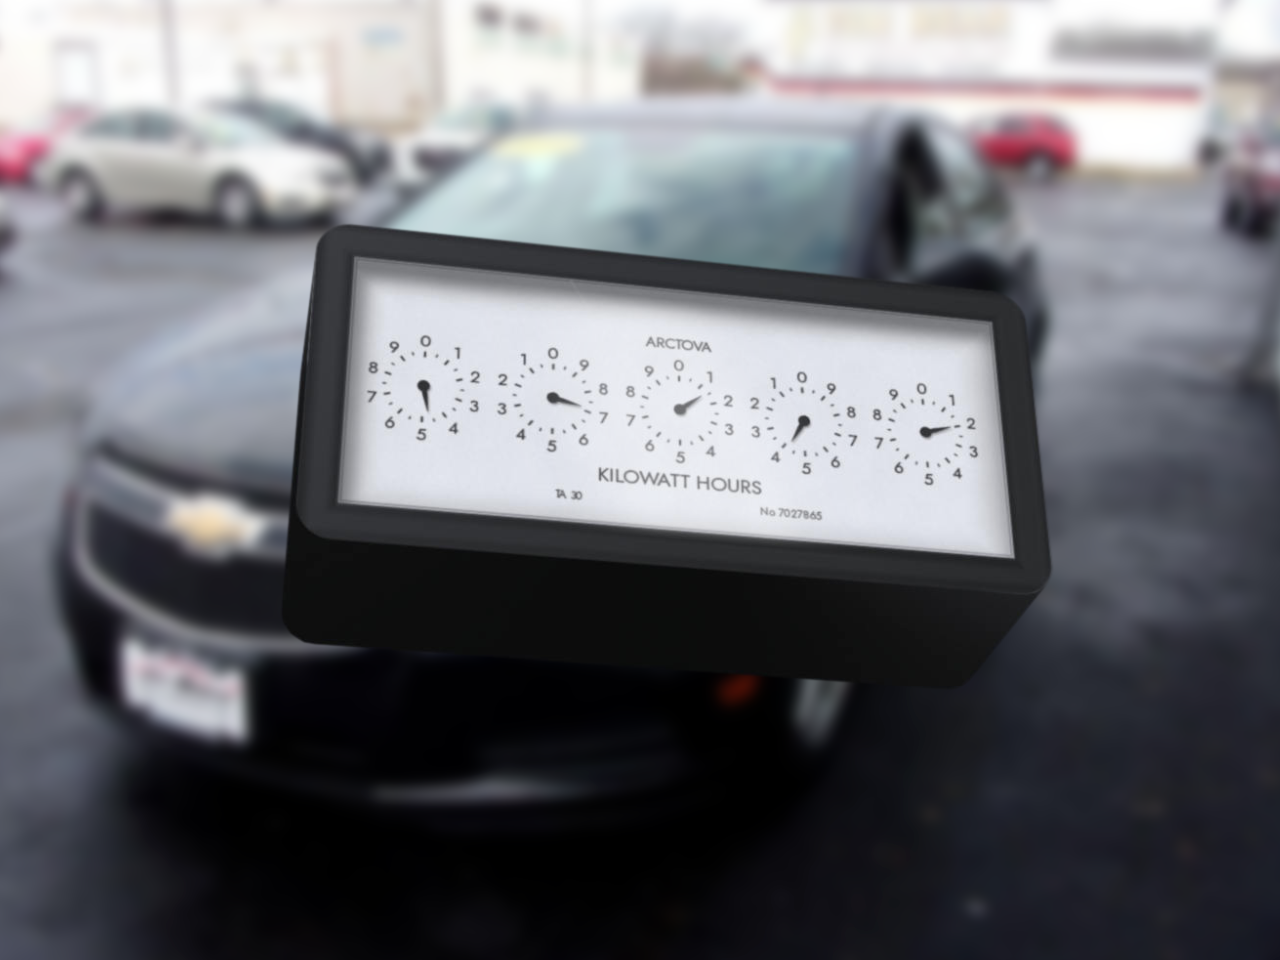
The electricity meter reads 47142 kWh
